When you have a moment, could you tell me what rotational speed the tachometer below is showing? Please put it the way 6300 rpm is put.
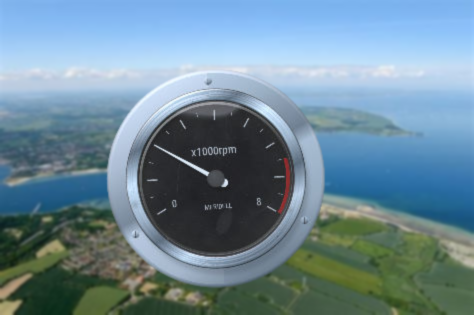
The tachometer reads 2000 rpm
